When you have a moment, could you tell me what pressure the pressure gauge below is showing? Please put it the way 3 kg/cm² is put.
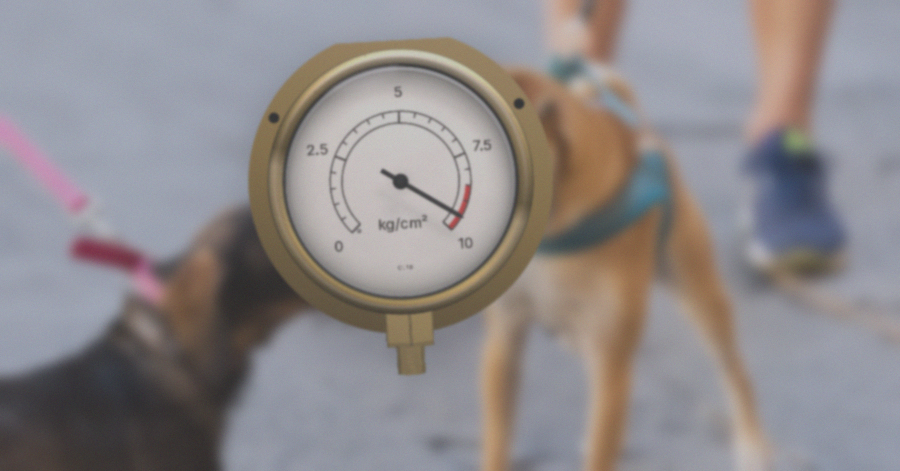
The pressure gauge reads 9.5 kg/cm²
